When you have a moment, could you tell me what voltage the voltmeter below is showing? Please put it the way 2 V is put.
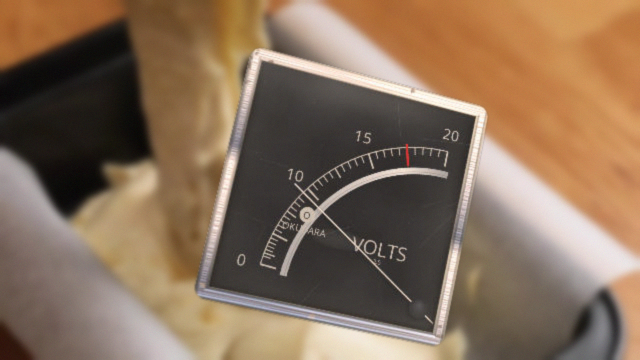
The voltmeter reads 9.5 V
